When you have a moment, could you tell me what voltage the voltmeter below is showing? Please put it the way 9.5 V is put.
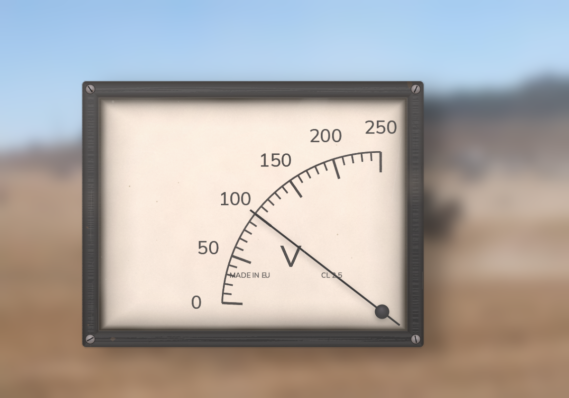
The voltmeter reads 100 V
